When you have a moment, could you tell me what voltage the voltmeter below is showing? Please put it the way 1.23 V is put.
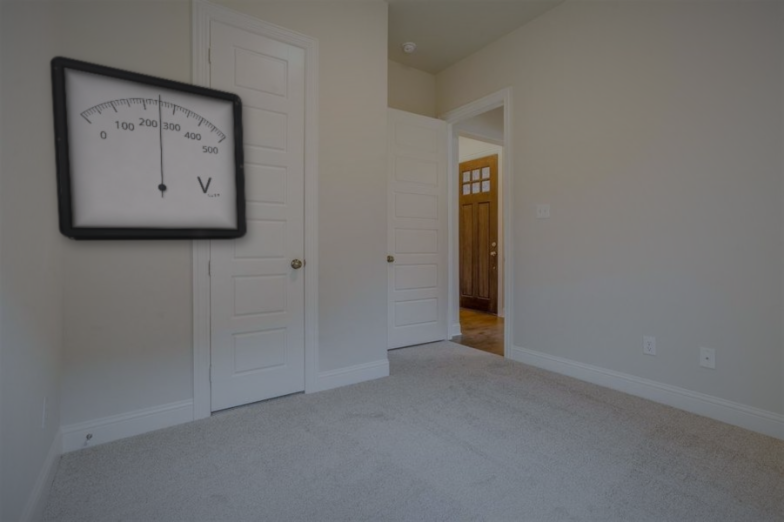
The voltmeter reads 250 V
